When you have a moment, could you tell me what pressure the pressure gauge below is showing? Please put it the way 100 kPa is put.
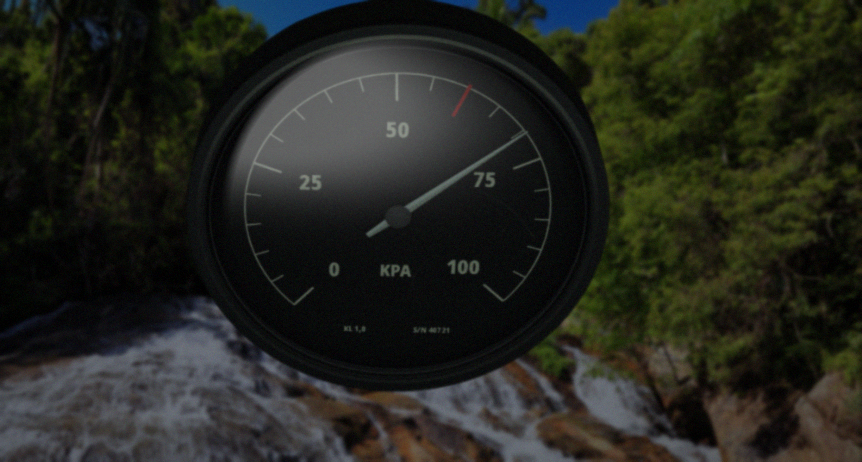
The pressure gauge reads 70 kPa
